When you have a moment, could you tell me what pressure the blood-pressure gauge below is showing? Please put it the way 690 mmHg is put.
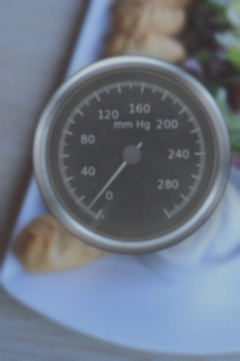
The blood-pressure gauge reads 10 mmHg
